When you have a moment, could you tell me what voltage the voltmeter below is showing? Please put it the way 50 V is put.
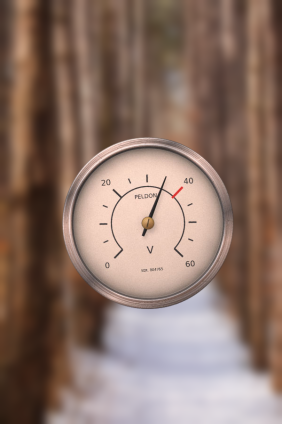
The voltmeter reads 35 V
